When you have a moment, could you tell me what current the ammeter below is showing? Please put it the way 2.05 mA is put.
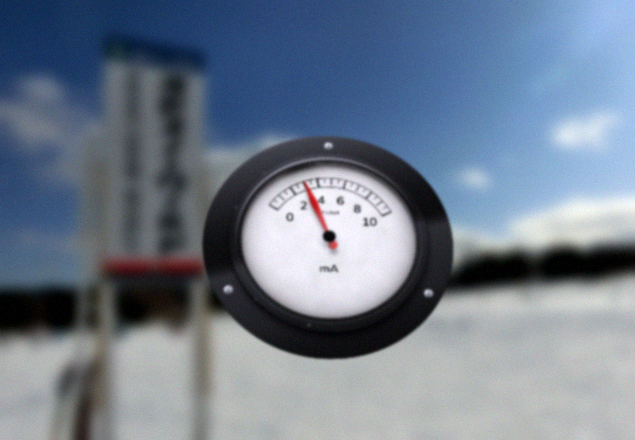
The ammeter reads 3 mA
